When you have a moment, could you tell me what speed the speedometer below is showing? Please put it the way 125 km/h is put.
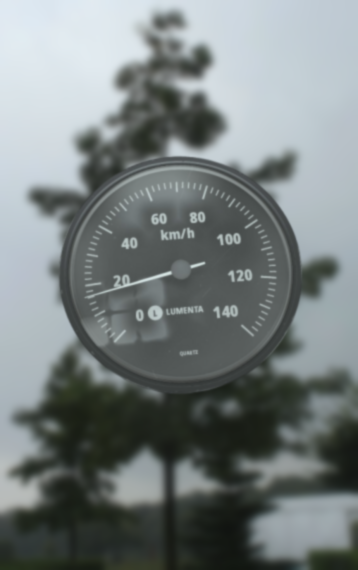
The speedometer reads 16 km/h
